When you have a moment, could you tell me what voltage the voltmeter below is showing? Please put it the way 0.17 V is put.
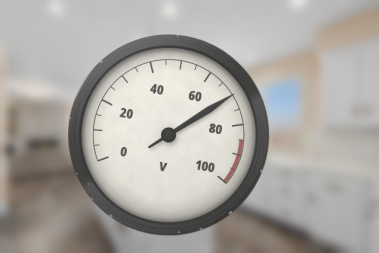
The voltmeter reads 70 V
